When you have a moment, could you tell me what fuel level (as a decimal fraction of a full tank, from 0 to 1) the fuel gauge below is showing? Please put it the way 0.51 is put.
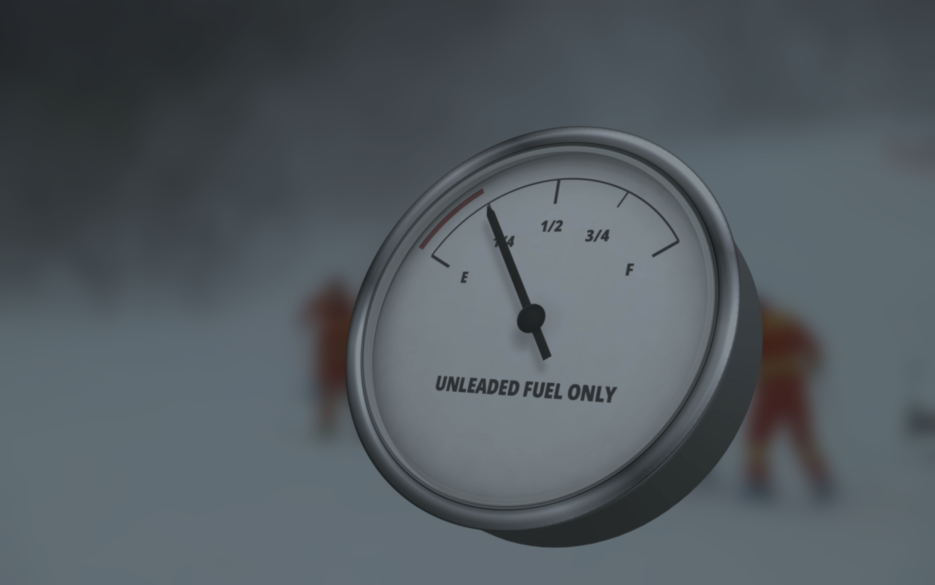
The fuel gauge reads 0.25
